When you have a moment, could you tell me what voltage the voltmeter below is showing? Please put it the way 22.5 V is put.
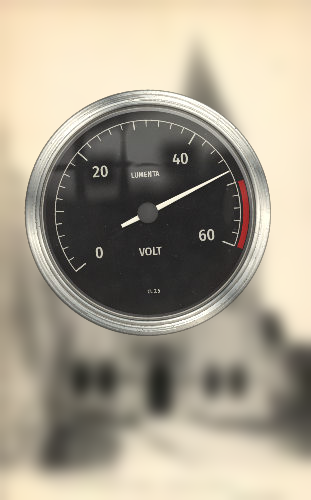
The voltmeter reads 48 V
